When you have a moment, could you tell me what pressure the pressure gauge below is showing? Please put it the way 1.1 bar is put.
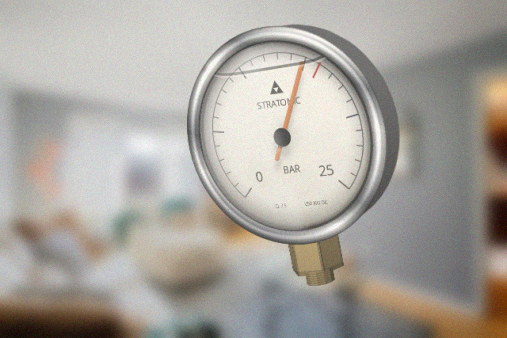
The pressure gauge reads 15 bar
